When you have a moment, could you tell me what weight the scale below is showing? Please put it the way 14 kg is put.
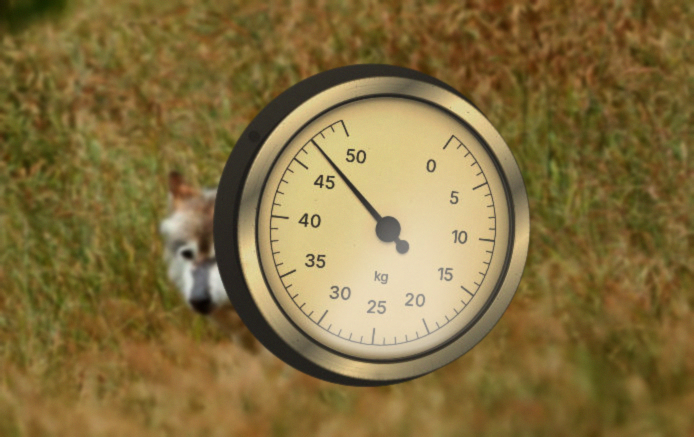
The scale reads 47 kg
